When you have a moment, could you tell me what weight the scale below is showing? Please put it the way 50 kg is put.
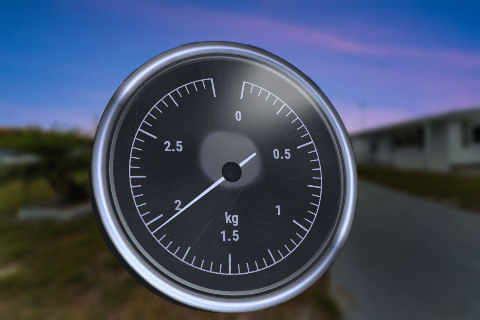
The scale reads 1.95 kg
